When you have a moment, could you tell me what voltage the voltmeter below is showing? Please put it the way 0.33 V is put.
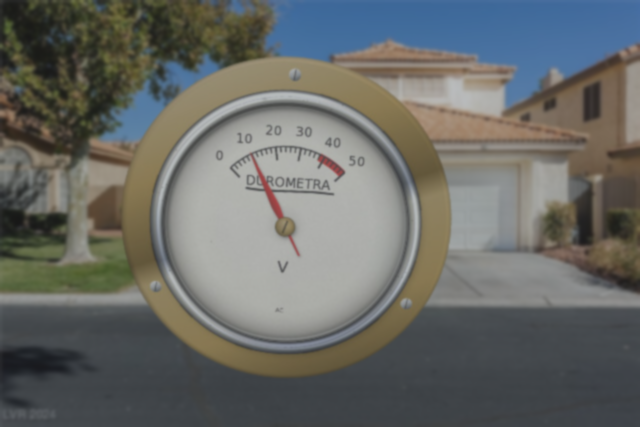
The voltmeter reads 10 V
